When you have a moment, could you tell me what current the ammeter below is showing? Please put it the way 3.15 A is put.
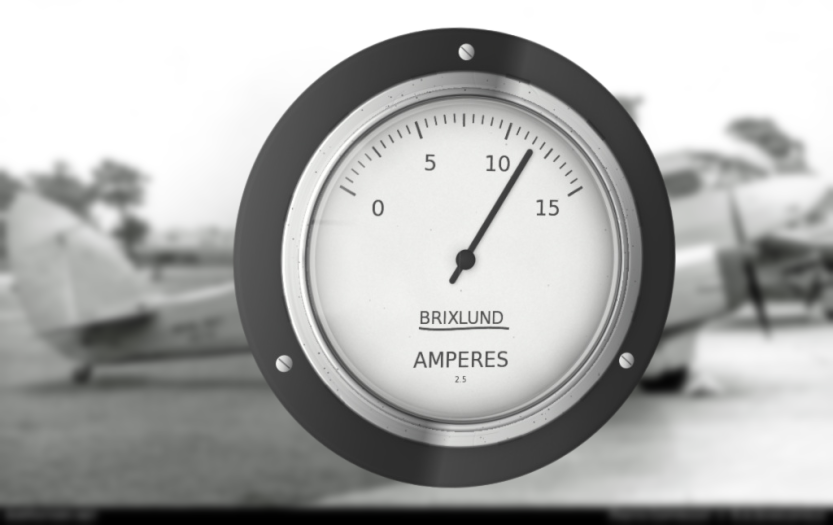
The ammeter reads 11.5 A
